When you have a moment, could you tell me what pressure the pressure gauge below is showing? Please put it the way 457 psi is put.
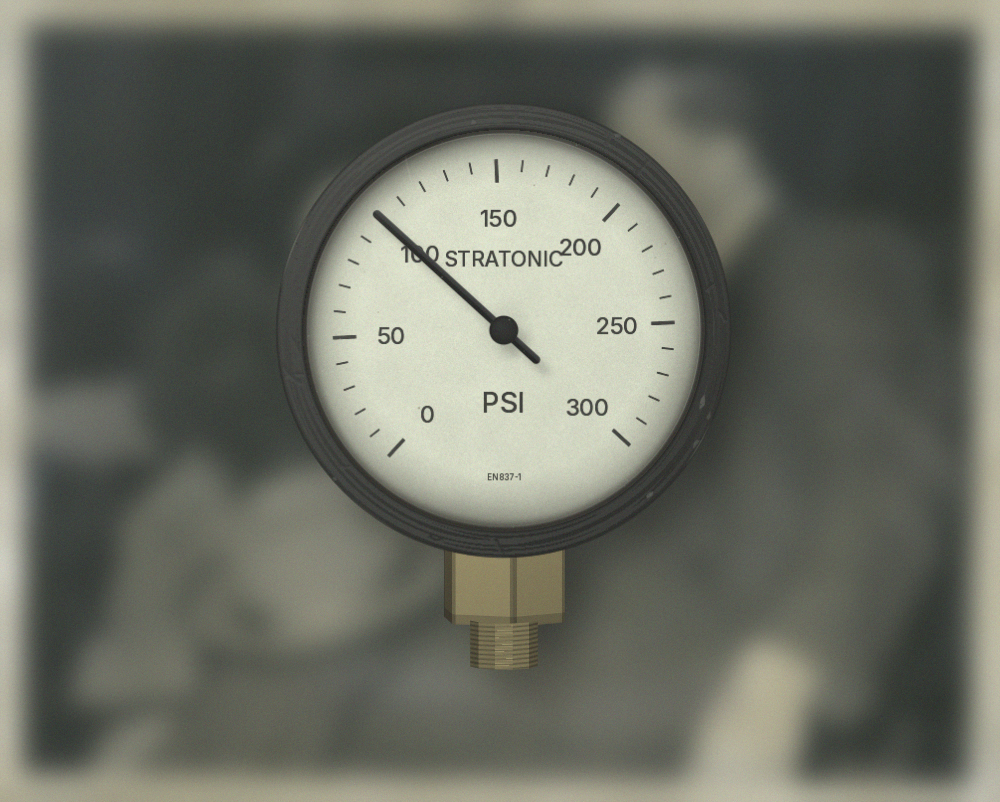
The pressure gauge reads 100 psi
